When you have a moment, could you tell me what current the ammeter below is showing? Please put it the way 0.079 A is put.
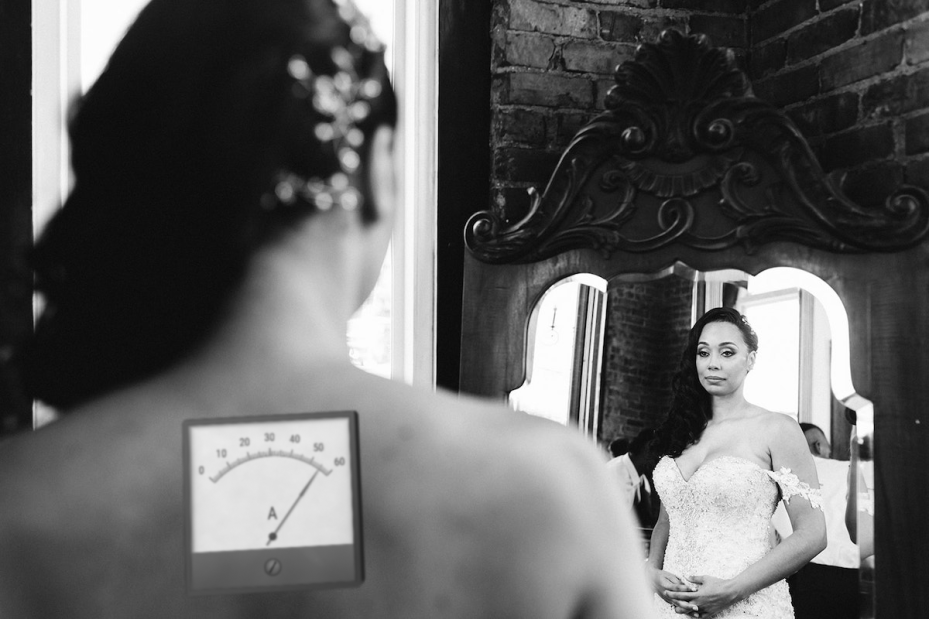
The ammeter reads 55 A
